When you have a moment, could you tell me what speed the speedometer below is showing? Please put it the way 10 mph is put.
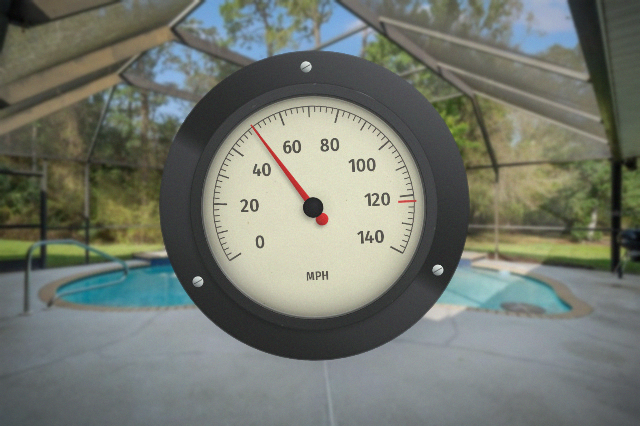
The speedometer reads 50 mph
